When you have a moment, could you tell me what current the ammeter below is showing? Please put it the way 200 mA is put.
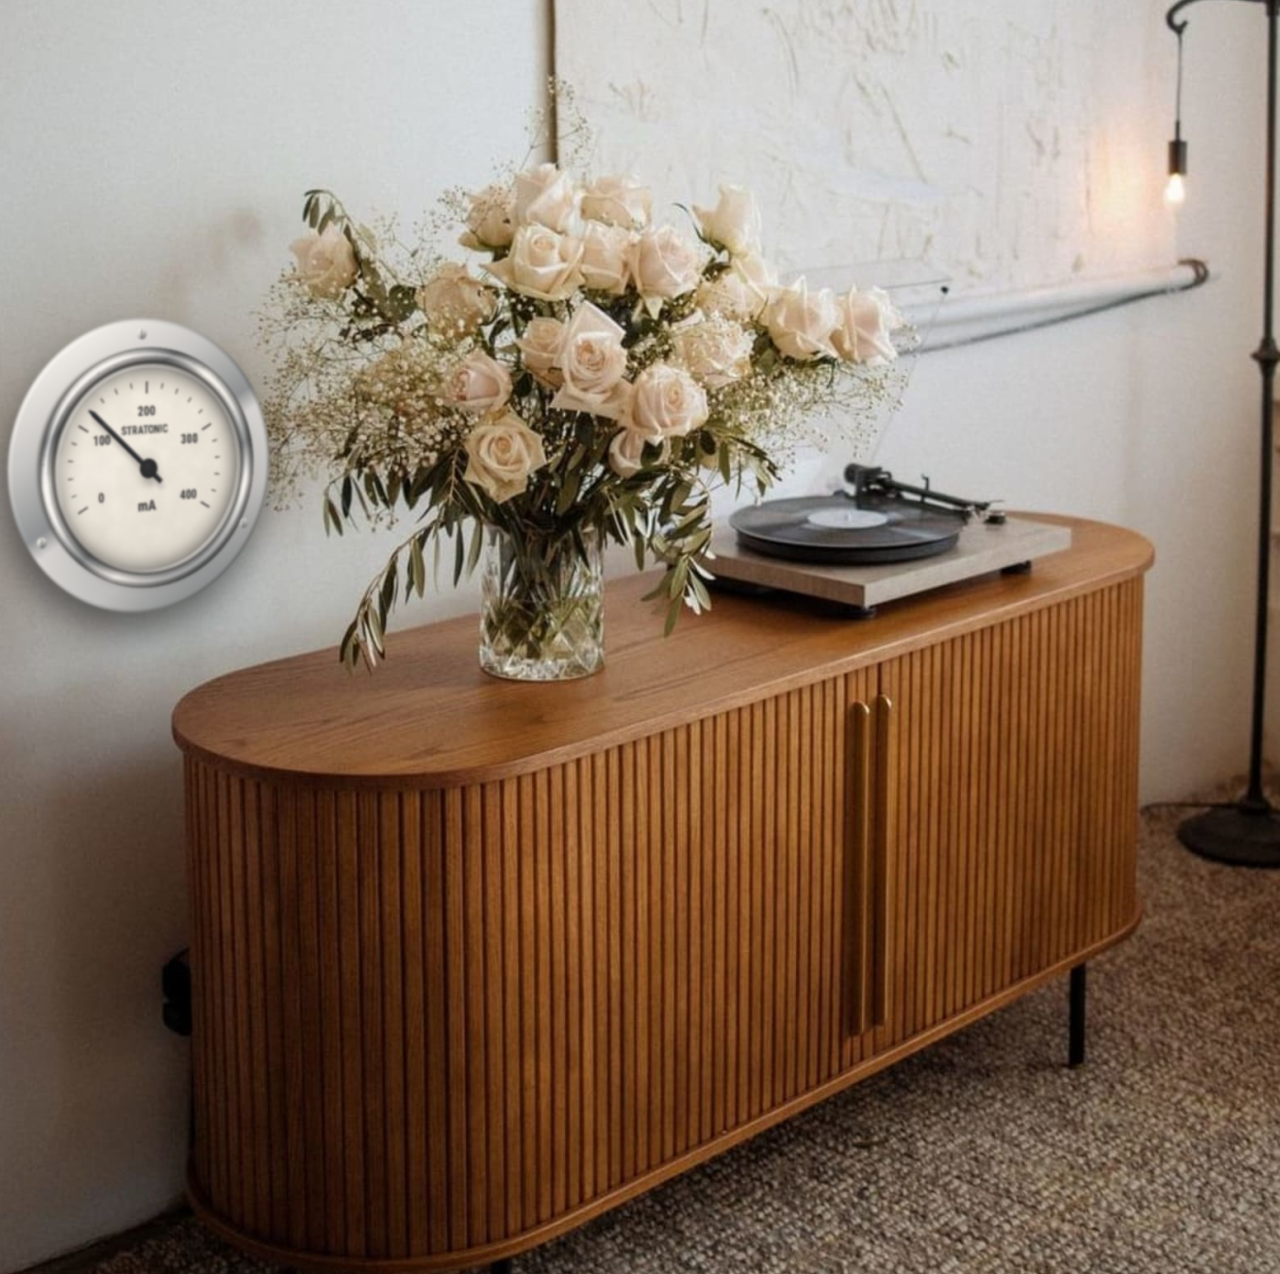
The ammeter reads 120 mA
